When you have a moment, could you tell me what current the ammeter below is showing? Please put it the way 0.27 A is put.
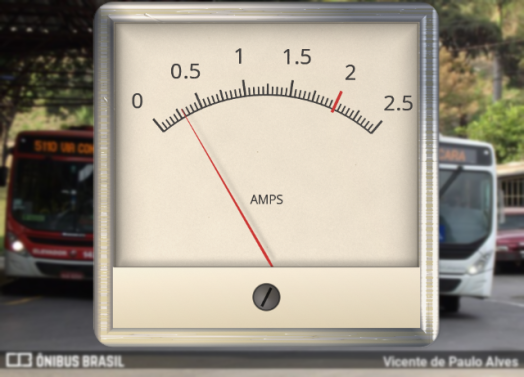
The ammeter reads 0.3 A
